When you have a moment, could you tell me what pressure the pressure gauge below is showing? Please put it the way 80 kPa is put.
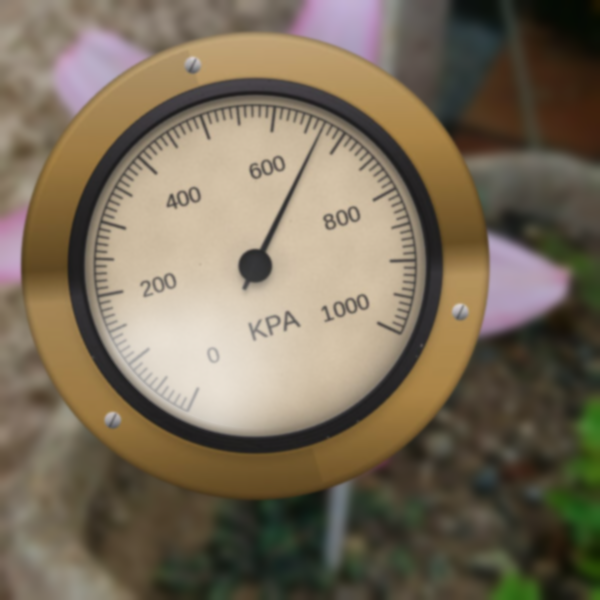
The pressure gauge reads 670 kPa
